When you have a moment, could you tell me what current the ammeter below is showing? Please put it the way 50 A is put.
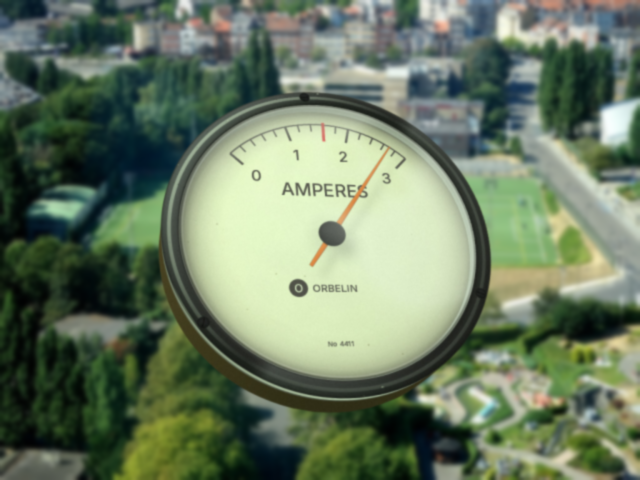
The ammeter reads 2.7 A
